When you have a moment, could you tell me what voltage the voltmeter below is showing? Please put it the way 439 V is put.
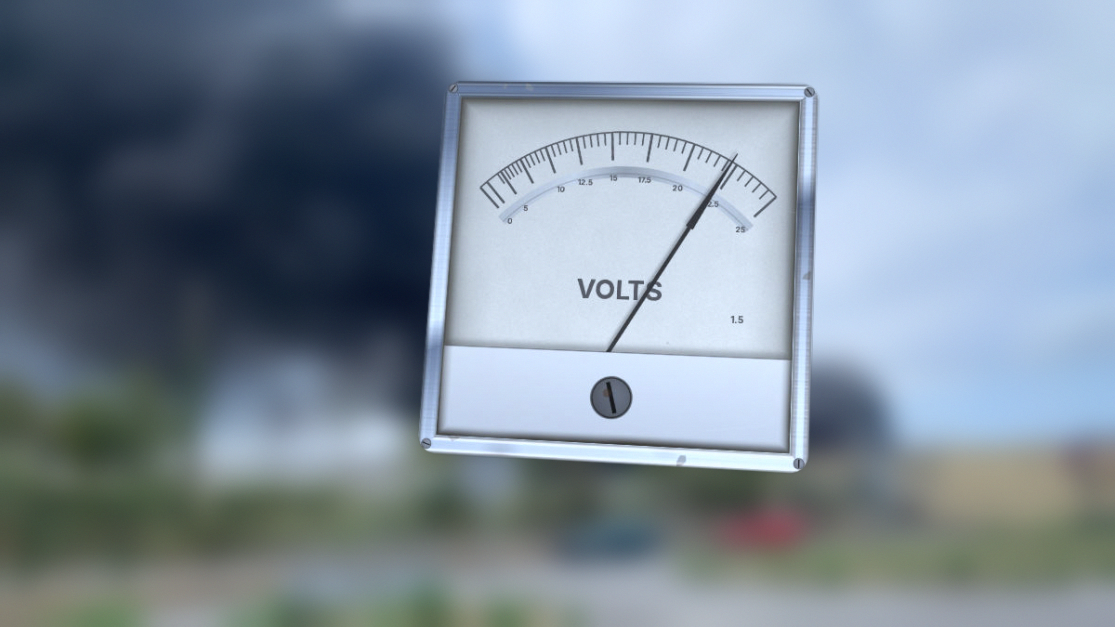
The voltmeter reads 22.25 V
